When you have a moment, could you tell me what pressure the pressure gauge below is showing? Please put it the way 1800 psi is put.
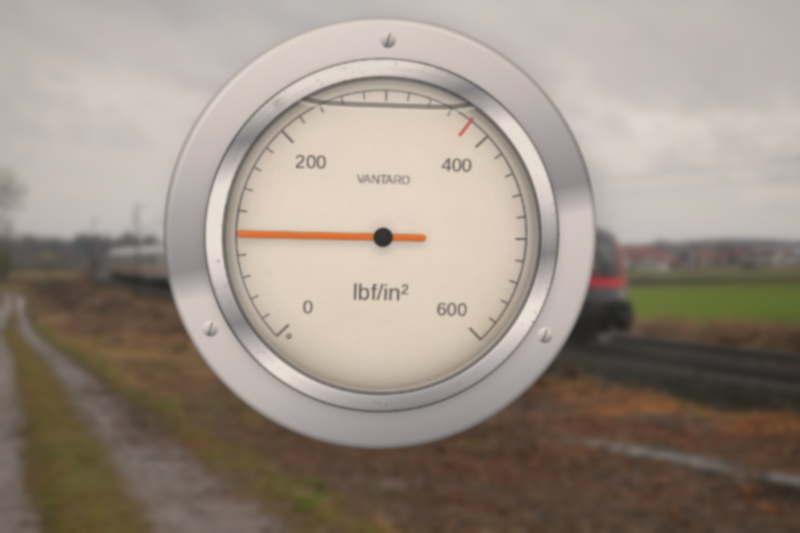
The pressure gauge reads 100 psi
